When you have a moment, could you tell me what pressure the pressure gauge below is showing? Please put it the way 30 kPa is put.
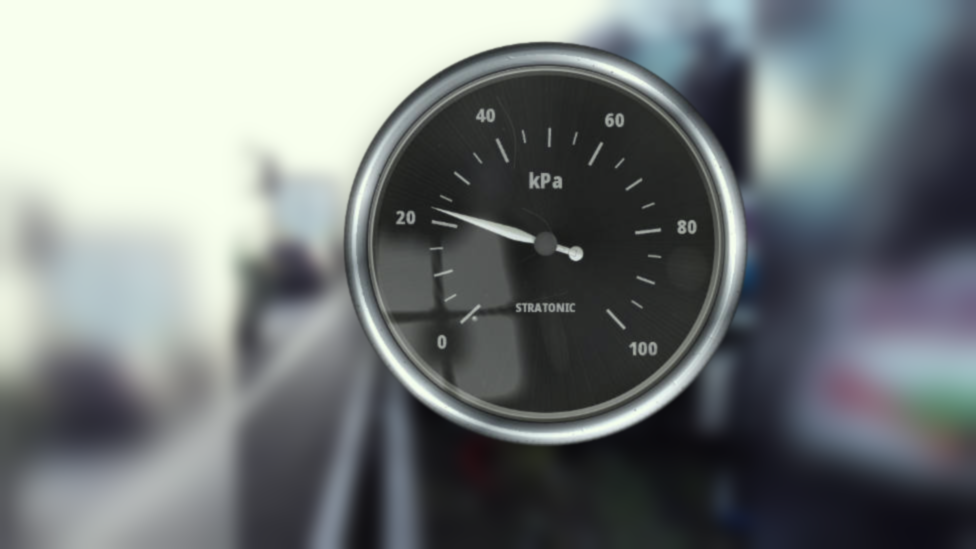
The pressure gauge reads 22.5 kPa
